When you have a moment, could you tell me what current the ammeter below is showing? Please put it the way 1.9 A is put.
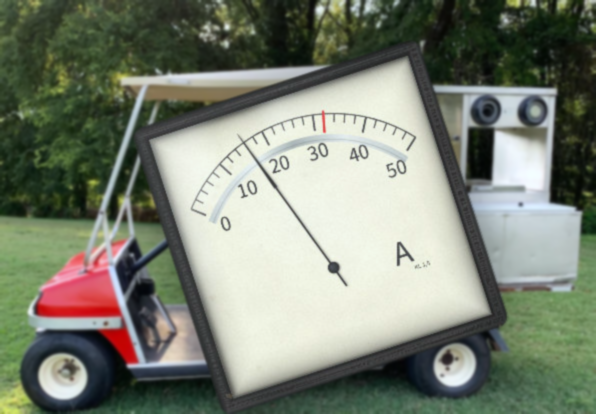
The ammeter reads 16 A
